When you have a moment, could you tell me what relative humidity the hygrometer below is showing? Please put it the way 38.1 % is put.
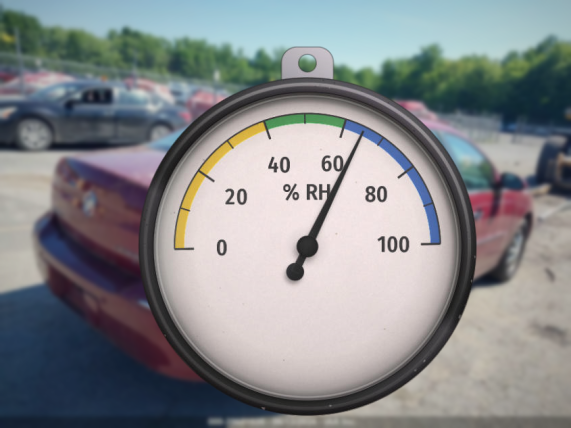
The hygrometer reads 65 %
